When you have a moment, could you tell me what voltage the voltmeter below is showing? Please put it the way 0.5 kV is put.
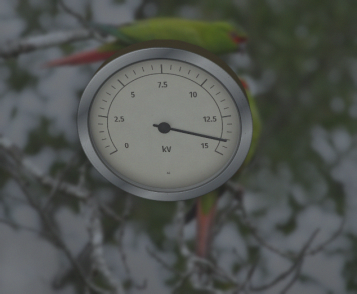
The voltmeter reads 14 kV
